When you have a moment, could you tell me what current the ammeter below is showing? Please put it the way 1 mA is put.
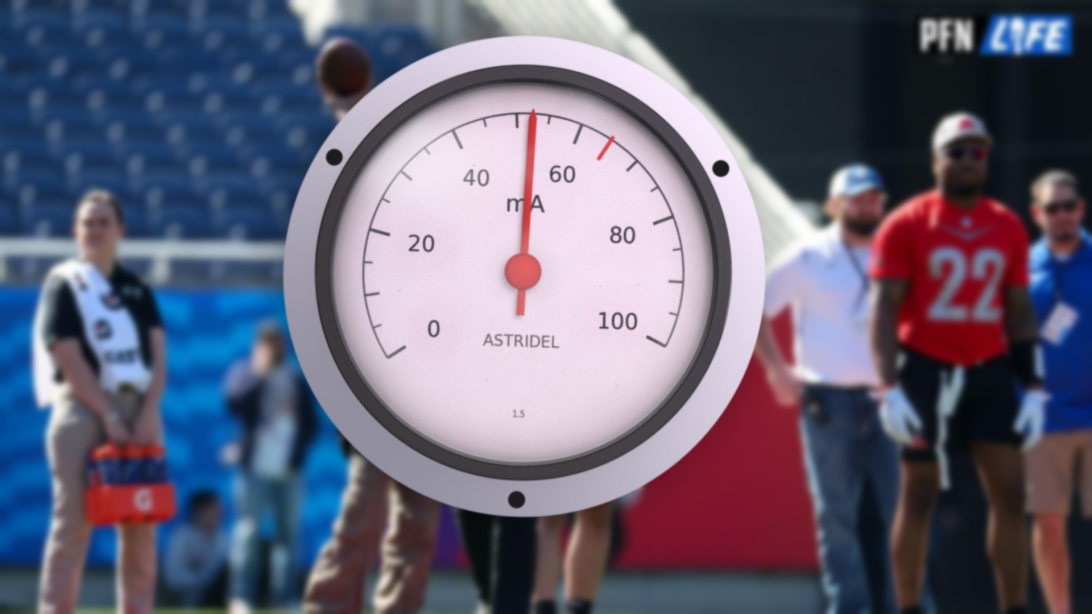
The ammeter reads 52.5 mA
